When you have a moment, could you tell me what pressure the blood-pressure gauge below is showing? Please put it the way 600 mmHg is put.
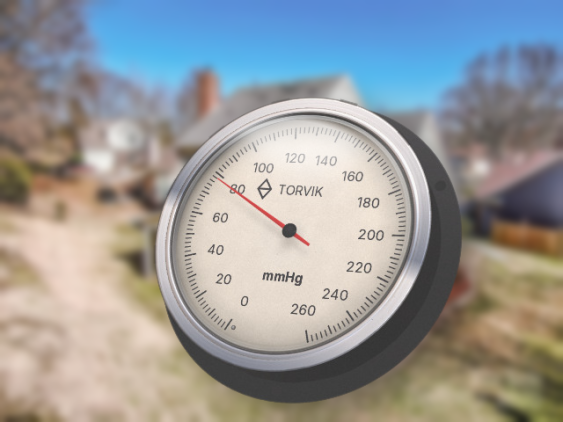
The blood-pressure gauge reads 78 mmHg
